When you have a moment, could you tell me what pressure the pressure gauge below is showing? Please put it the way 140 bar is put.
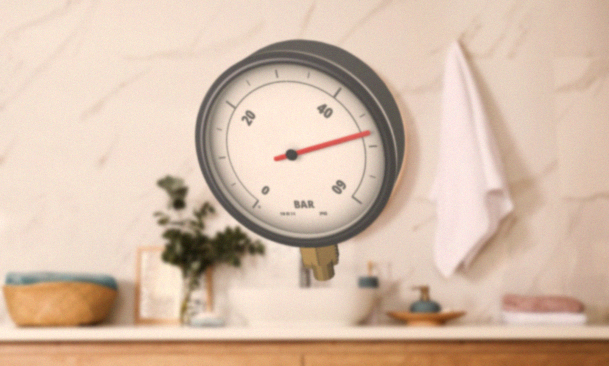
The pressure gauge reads 47.5 bar
